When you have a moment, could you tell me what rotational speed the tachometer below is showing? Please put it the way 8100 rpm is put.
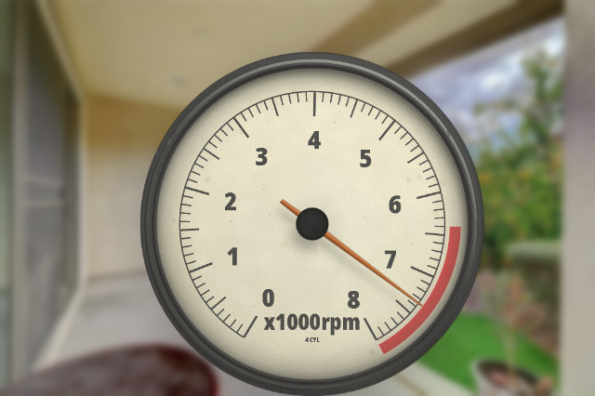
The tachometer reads 7350 rpm
